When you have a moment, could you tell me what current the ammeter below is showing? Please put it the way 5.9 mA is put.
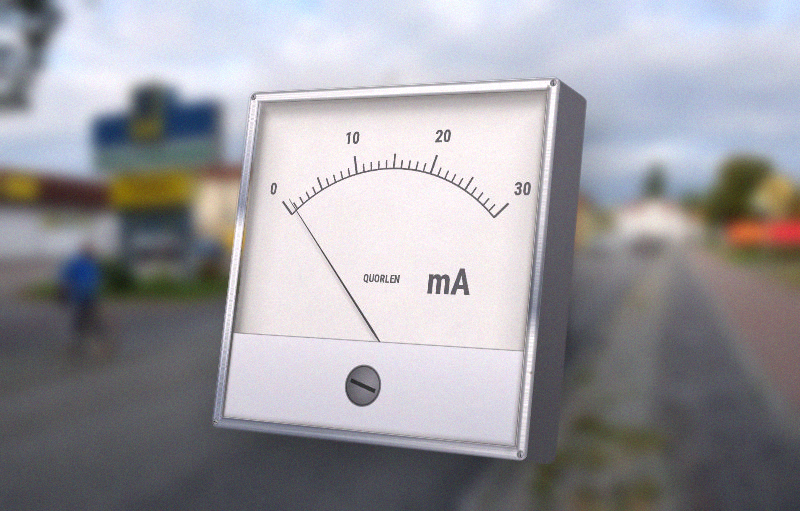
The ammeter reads 1 mA
